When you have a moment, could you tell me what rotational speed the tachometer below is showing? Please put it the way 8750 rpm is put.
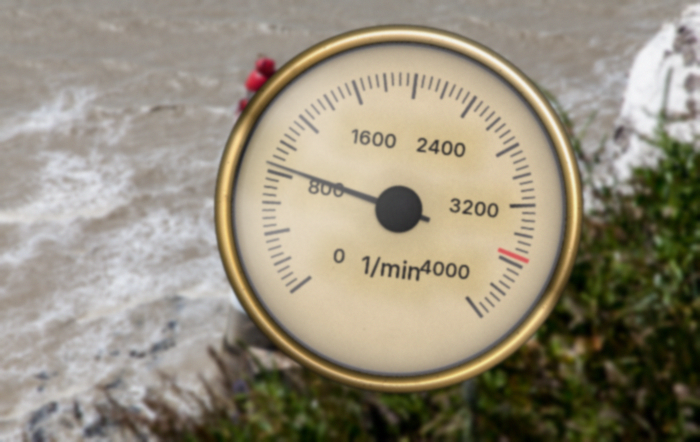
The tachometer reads 850 rpm
